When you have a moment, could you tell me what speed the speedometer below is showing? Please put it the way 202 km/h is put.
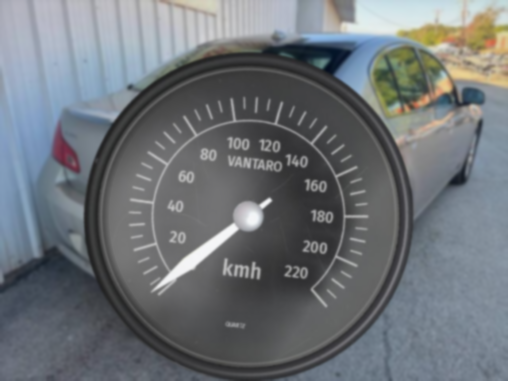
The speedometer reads 2.5 km/h
